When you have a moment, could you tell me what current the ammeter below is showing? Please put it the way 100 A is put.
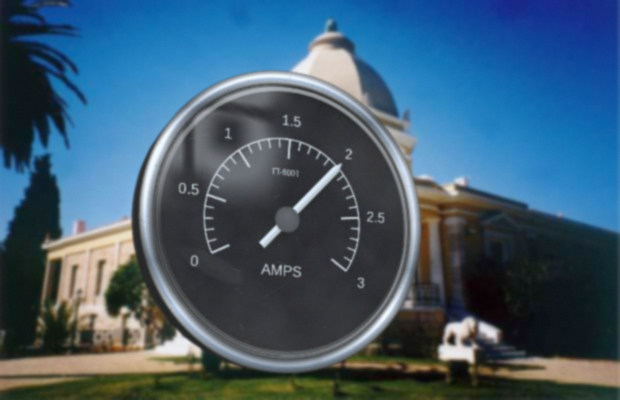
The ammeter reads 2 A
